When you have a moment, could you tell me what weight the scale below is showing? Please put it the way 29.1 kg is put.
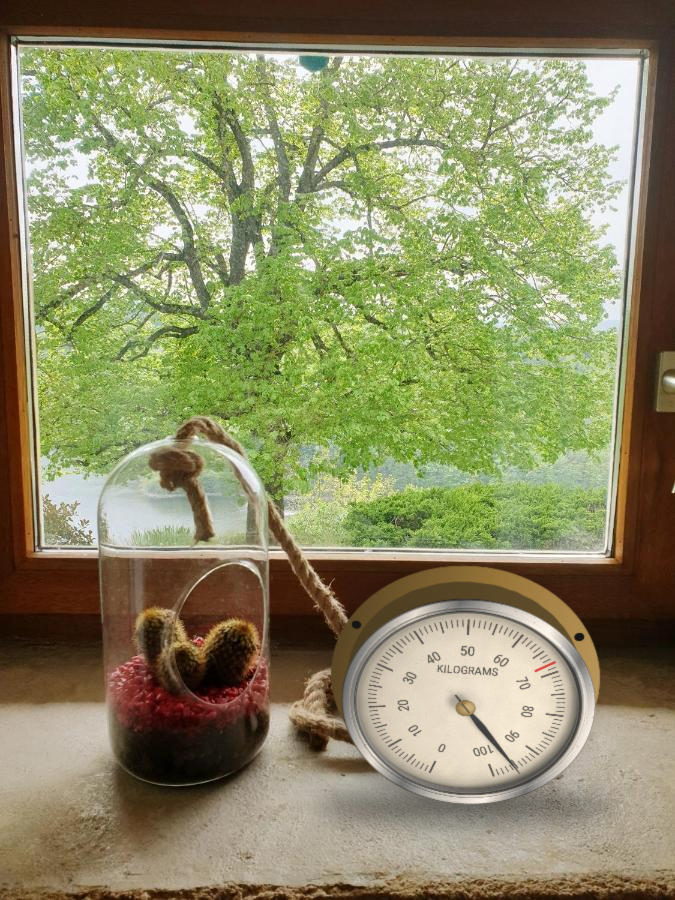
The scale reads 95 kg
